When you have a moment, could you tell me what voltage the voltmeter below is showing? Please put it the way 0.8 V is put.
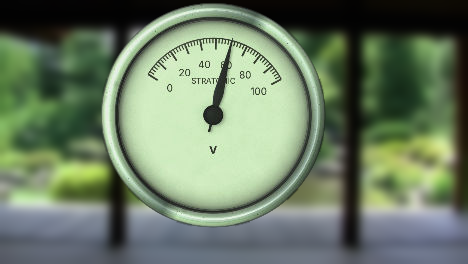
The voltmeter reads 60 V
